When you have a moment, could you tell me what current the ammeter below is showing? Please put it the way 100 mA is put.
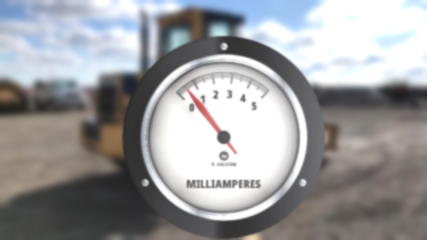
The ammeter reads 0.5 mA
